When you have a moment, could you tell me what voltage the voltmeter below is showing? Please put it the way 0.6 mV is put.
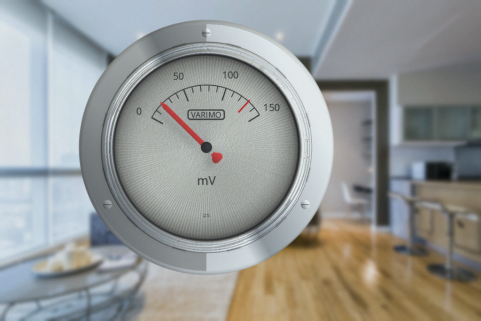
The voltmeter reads 20 mV
